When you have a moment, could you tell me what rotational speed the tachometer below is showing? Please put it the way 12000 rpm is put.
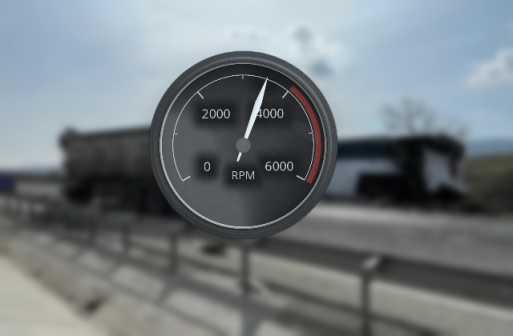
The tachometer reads 3500 rpm
